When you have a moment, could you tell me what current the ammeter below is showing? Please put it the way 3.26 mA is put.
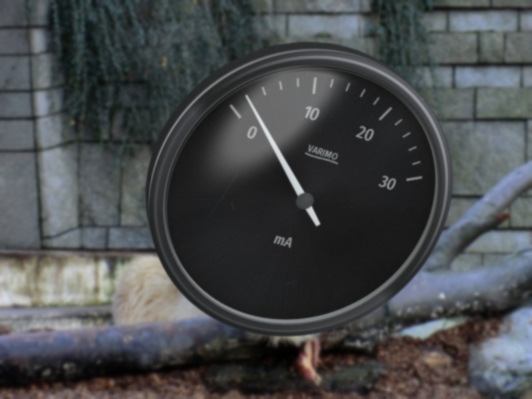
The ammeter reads 2 mA
